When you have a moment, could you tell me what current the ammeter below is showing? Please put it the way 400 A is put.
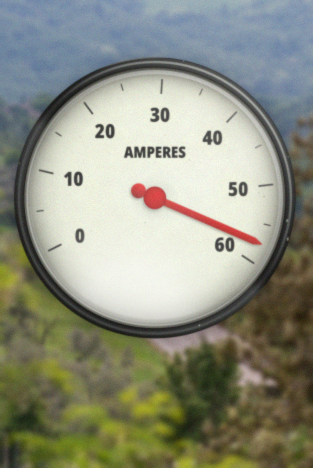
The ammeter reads 57.5 A
